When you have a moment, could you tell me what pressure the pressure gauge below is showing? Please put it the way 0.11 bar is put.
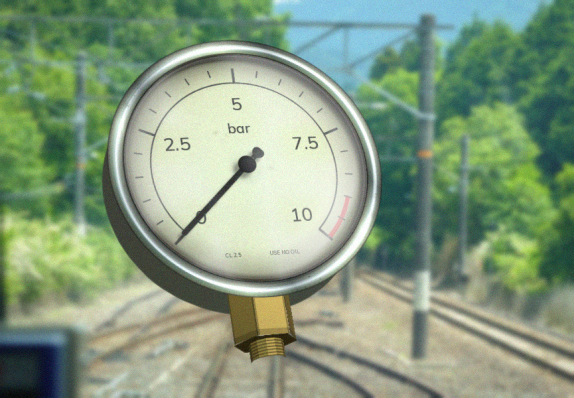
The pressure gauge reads 0 bar
